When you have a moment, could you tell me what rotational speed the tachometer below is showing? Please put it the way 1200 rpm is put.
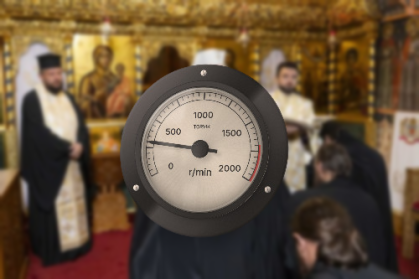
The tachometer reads 300 rpm
